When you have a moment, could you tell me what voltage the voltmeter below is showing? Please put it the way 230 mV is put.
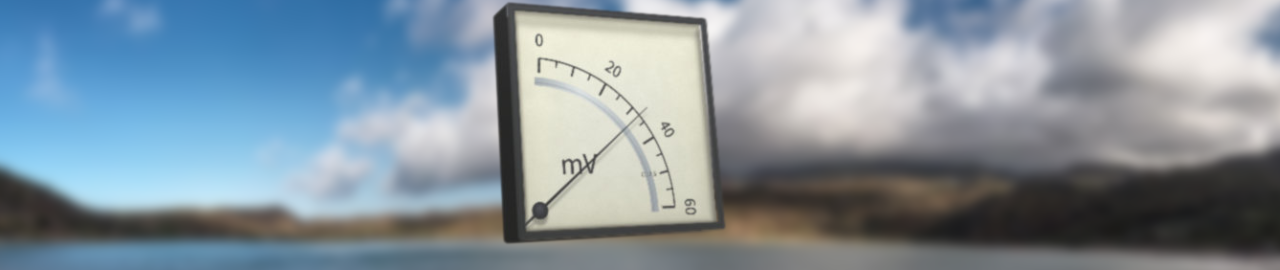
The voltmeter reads 32.5 mV
